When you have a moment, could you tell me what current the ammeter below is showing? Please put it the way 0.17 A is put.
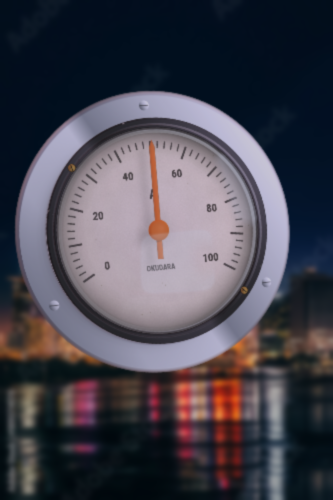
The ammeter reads 50 A
